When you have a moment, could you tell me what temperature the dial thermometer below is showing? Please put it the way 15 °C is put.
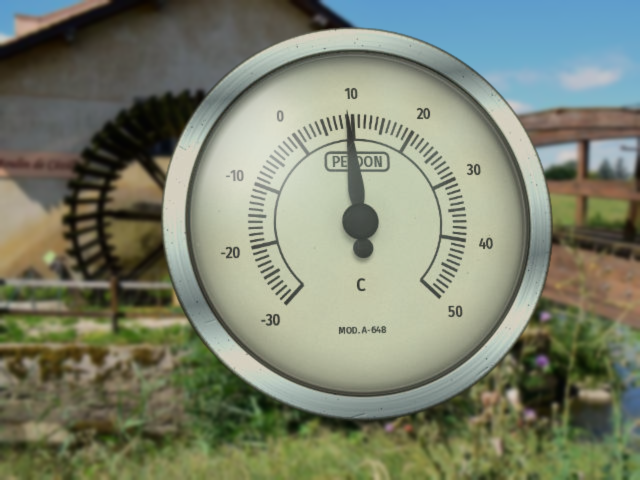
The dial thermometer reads 9 °C
